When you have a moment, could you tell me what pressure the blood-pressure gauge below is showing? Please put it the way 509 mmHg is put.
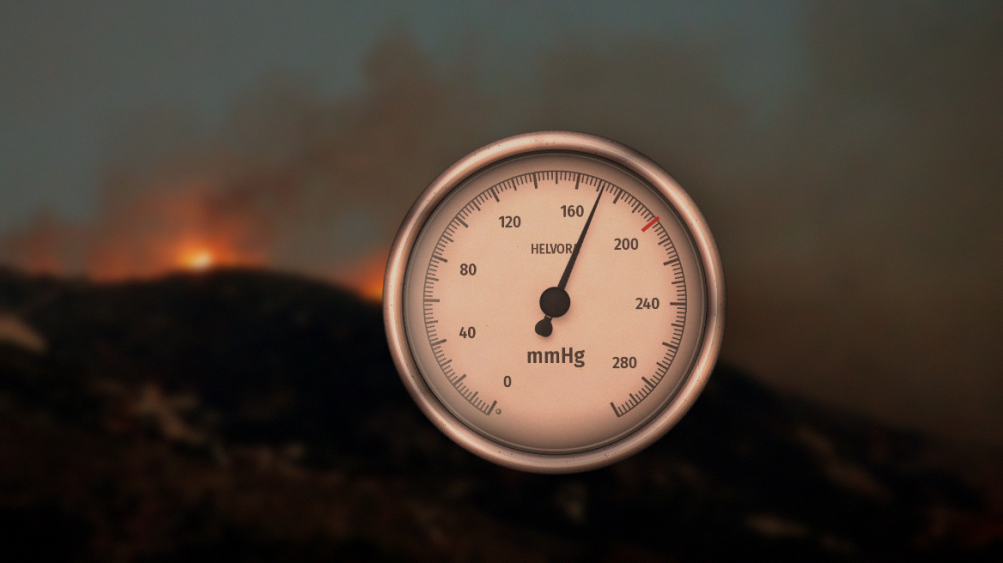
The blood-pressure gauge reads 172 mmHg
